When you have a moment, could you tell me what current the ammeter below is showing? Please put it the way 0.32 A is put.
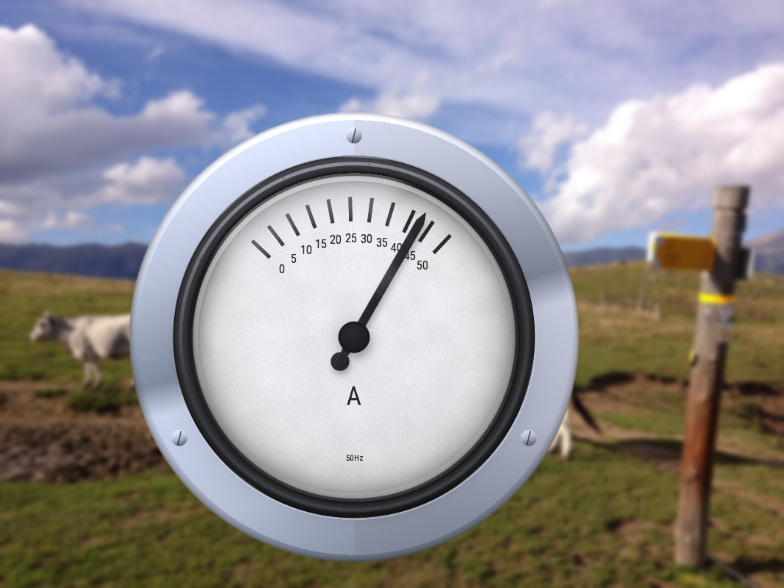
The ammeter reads 42.5 A
